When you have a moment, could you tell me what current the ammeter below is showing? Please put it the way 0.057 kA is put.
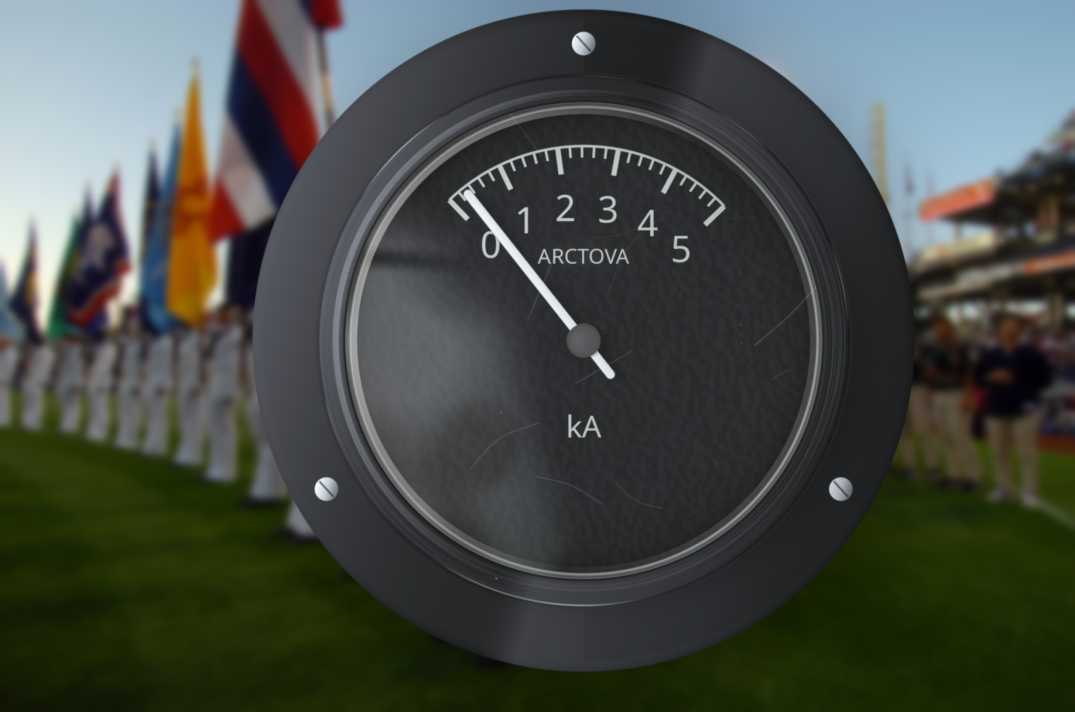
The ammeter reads 0.3 kA
